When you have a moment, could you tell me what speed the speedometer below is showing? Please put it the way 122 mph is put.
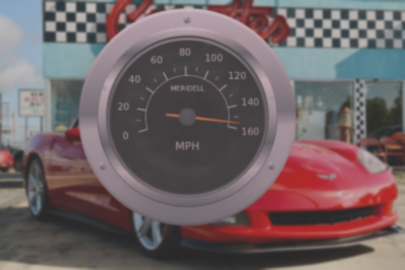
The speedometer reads 155 mph
